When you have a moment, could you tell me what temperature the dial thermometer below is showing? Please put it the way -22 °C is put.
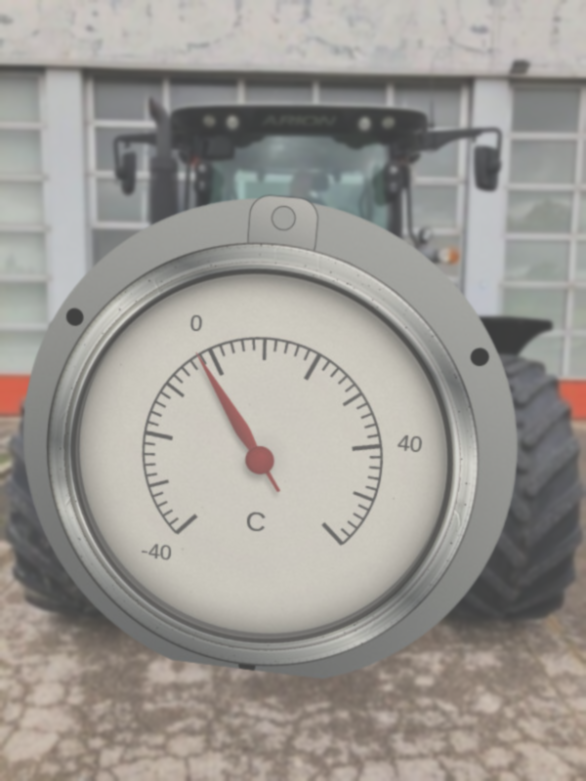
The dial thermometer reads -2 °C
